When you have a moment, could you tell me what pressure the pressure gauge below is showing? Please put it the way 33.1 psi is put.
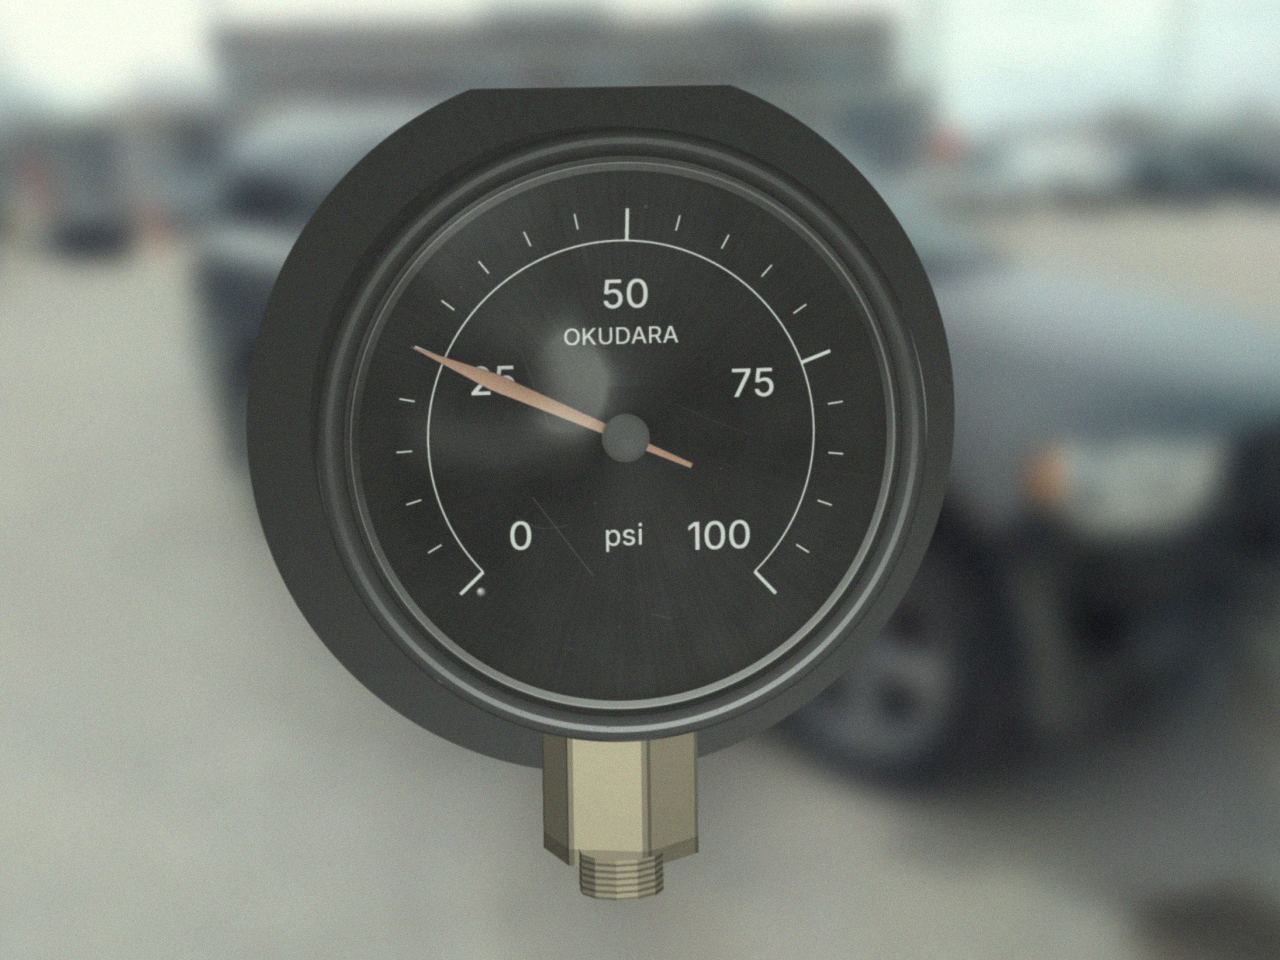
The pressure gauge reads 25 psi
